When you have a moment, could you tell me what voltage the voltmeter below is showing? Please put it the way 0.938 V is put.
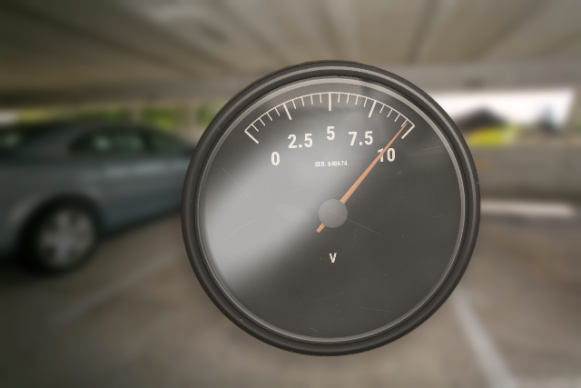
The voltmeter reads 9.5 V
